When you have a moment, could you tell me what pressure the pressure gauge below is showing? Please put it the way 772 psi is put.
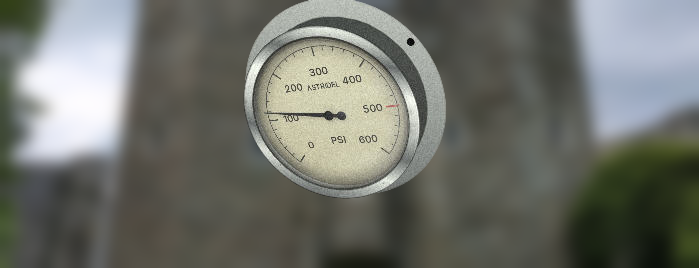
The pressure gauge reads 120 psi
